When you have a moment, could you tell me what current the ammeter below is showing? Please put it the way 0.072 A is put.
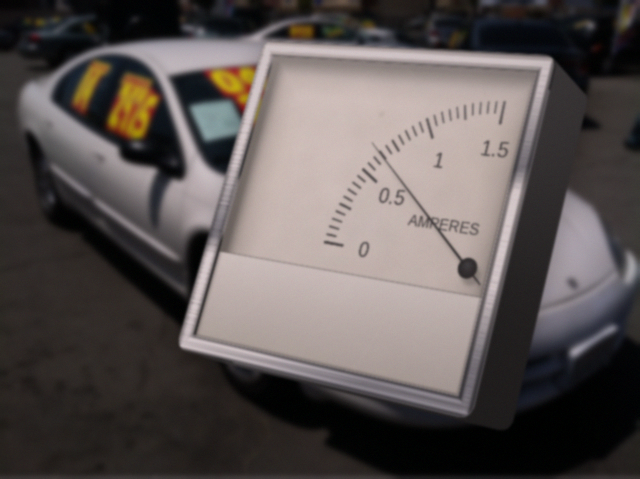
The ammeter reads 0.65 A
